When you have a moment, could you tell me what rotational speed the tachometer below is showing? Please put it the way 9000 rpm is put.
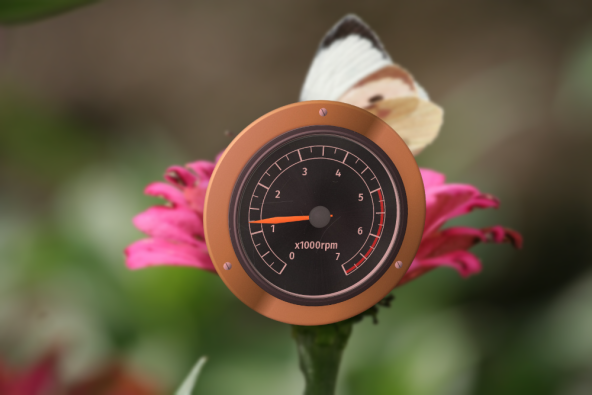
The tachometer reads 1250 rpm
